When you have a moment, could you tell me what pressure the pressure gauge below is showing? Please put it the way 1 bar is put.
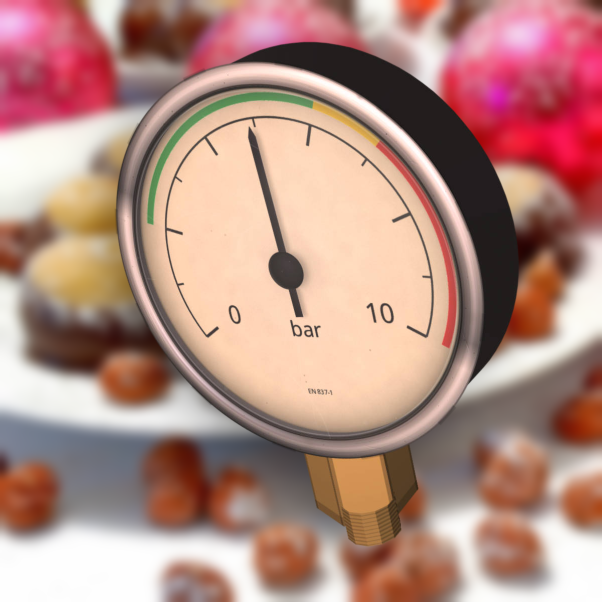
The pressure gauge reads 5 bar
